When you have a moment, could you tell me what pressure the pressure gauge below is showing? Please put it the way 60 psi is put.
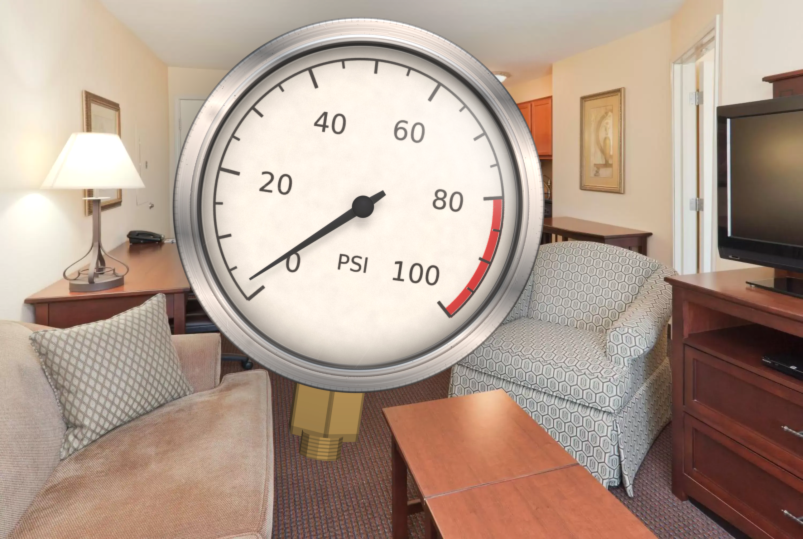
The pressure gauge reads 2.5 psi
